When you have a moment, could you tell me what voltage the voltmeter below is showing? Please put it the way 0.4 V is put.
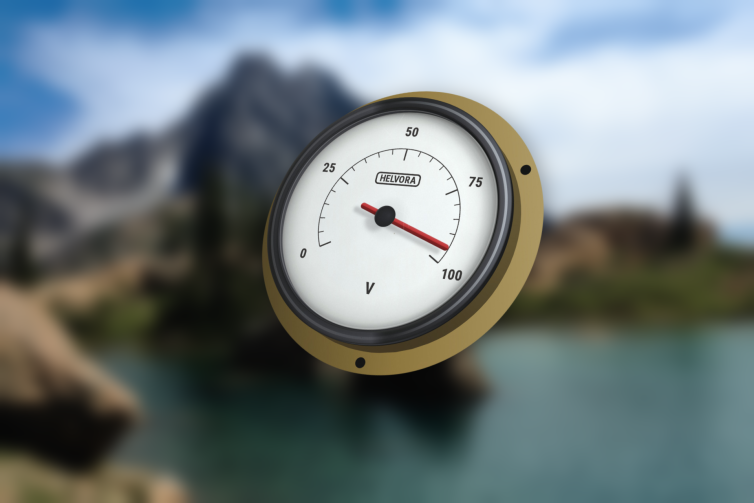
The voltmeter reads 95 V
